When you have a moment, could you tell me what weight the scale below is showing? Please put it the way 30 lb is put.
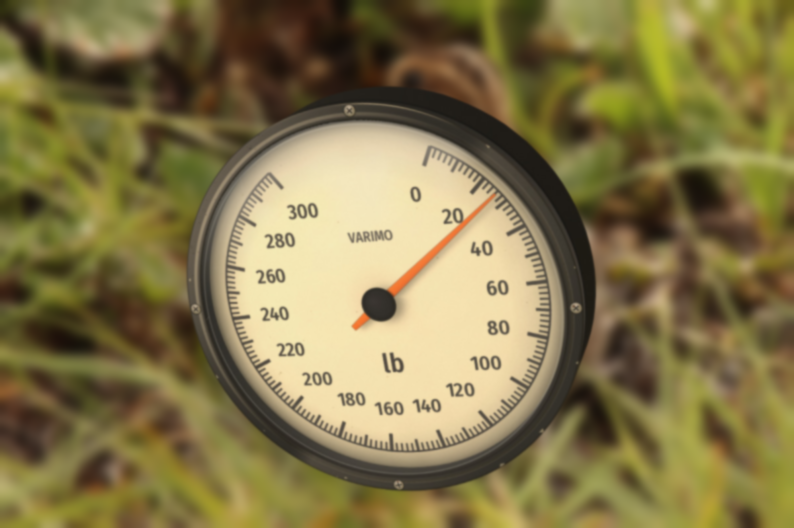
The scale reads 26 lb
